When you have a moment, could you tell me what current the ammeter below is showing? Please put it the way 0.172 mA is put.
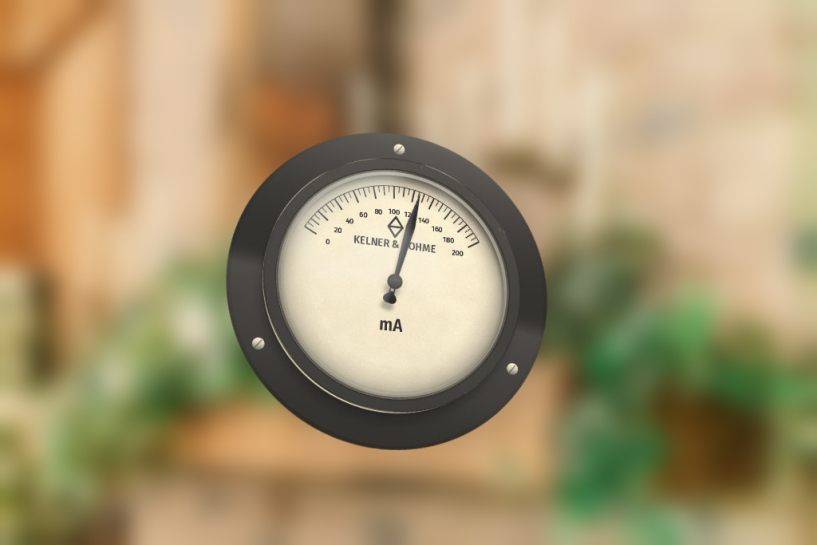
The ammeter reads 125 mA
